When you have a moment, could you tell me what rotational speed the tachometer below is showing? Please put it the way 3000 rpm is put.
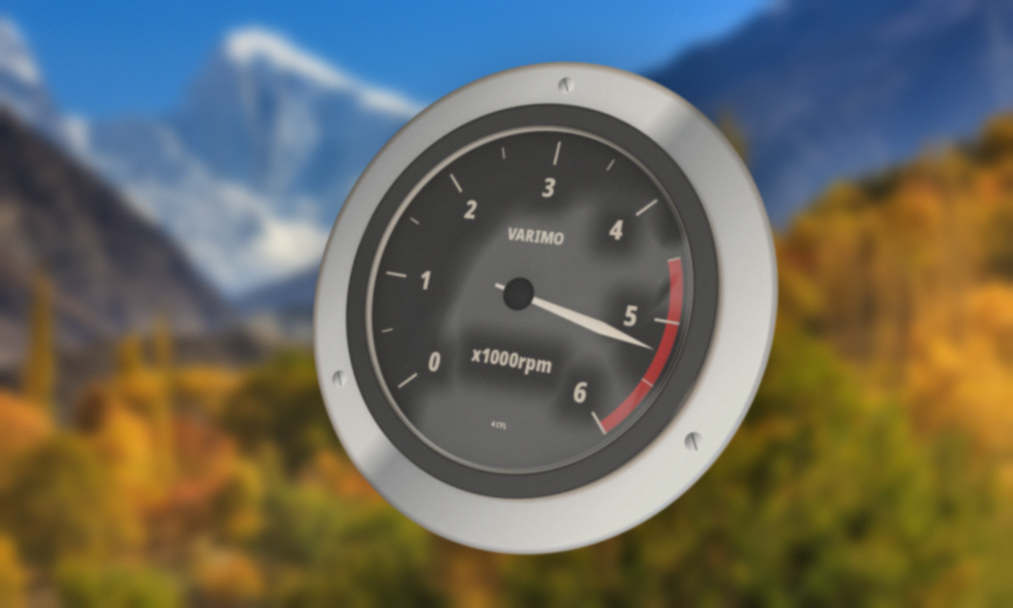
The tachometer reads 5250 rpm
